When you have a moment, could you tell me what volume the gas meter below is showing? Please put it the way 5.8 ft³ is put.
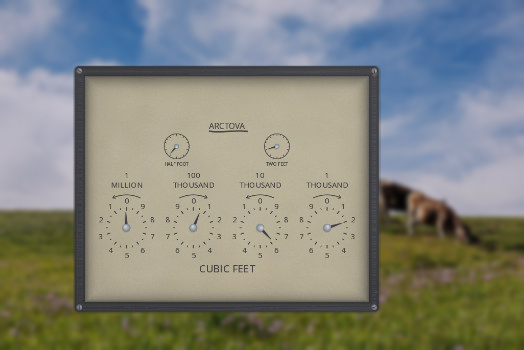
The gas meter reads 6200 ft³
